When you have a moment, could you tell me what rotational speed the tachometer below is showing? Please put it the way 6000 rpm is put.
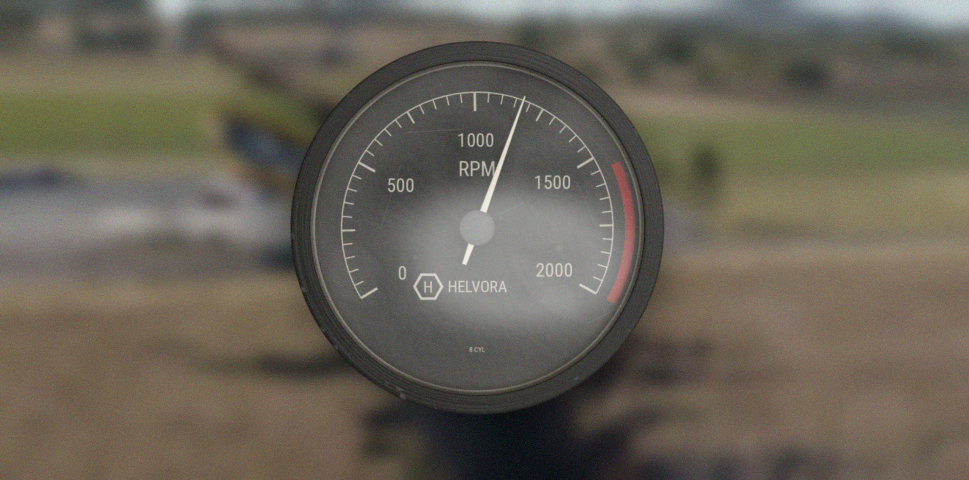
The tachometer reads 1175 rpm
